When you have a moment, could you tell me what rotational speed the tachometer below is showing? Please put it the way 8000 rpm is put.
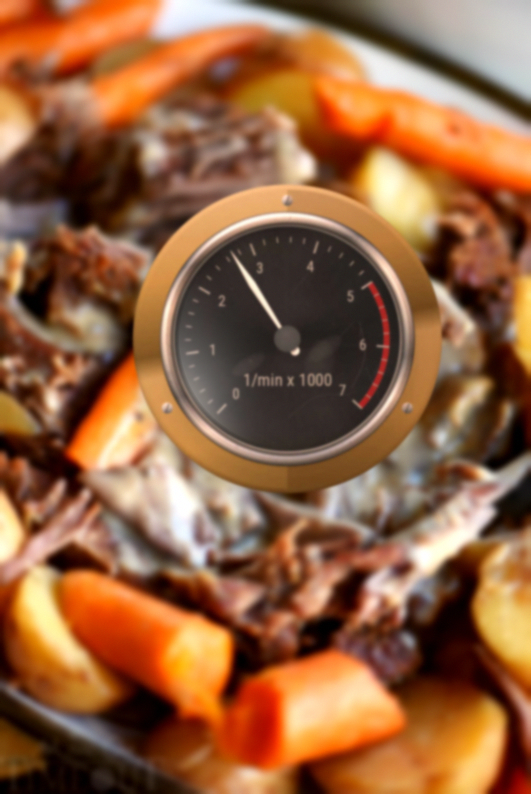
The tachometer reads 2700 rpm
